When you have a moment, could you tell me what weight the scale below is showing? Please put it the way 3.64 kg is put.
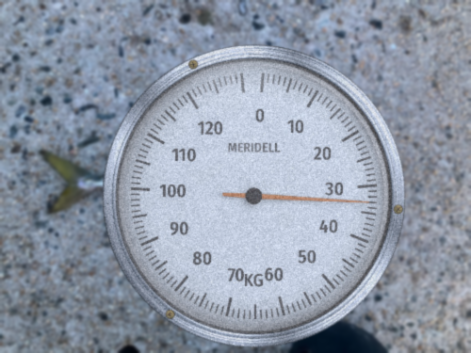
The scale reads 33 kg
